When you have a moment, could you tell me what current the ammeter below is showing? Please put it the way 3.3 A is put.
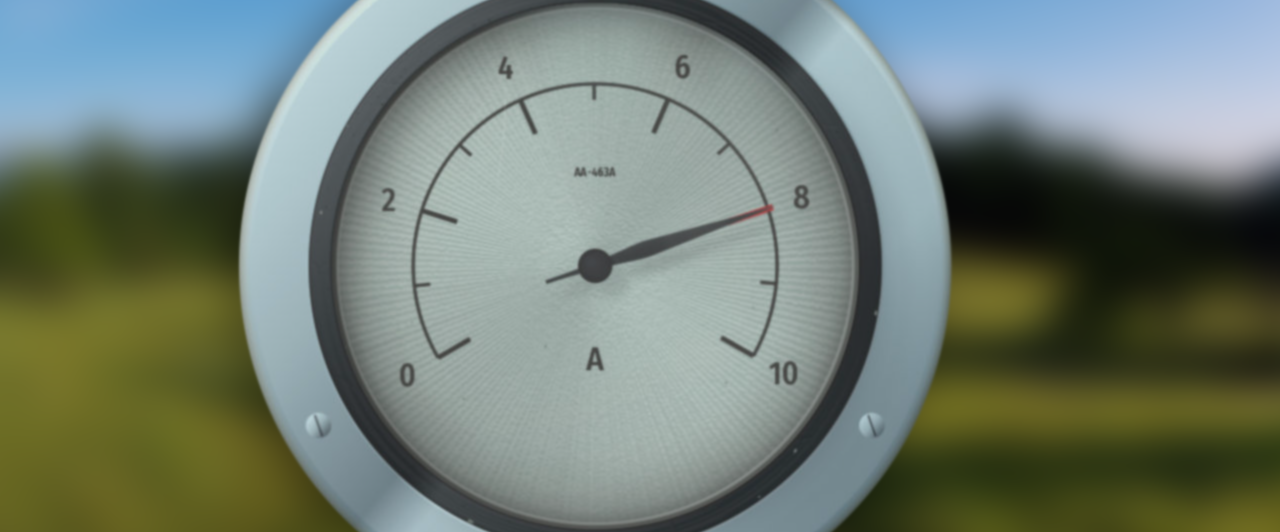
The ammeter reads 8 A
